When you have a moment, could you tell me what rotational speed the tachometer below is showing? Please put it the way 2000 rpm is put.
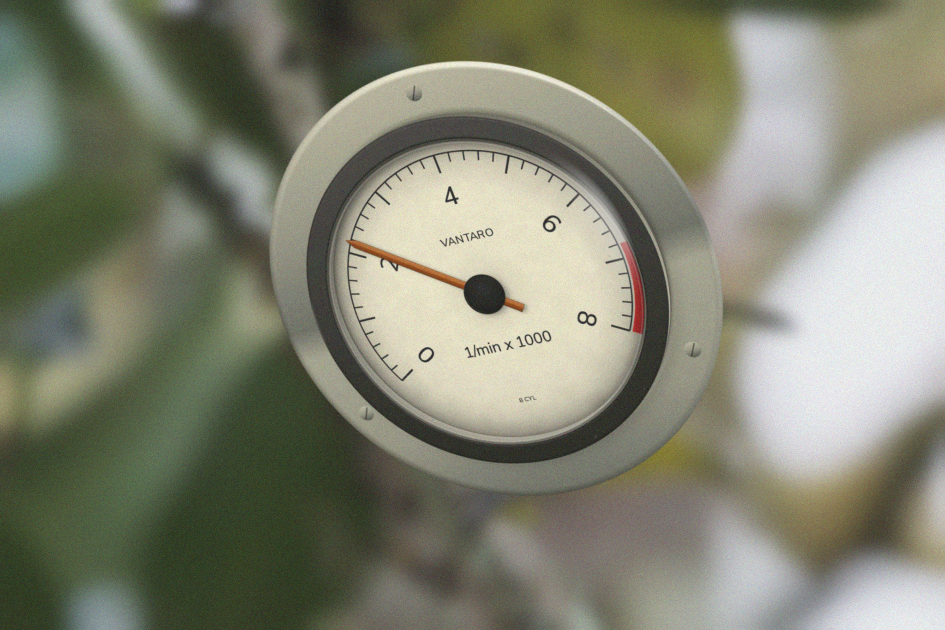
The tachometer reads 2200 rpm
